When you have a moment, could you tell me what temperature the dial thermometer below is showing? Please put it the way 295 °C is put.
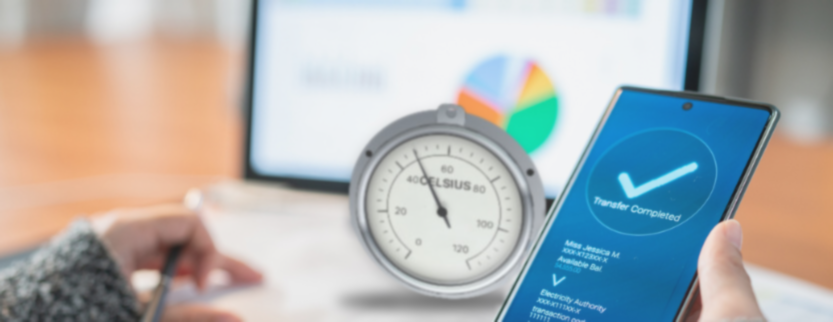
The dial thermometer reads 48 °C
